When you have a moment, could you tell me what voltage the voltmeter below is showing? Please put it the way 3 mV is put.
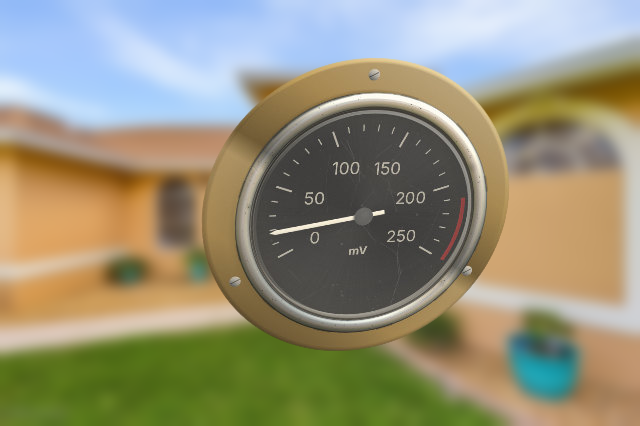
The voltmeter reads 20 mV
